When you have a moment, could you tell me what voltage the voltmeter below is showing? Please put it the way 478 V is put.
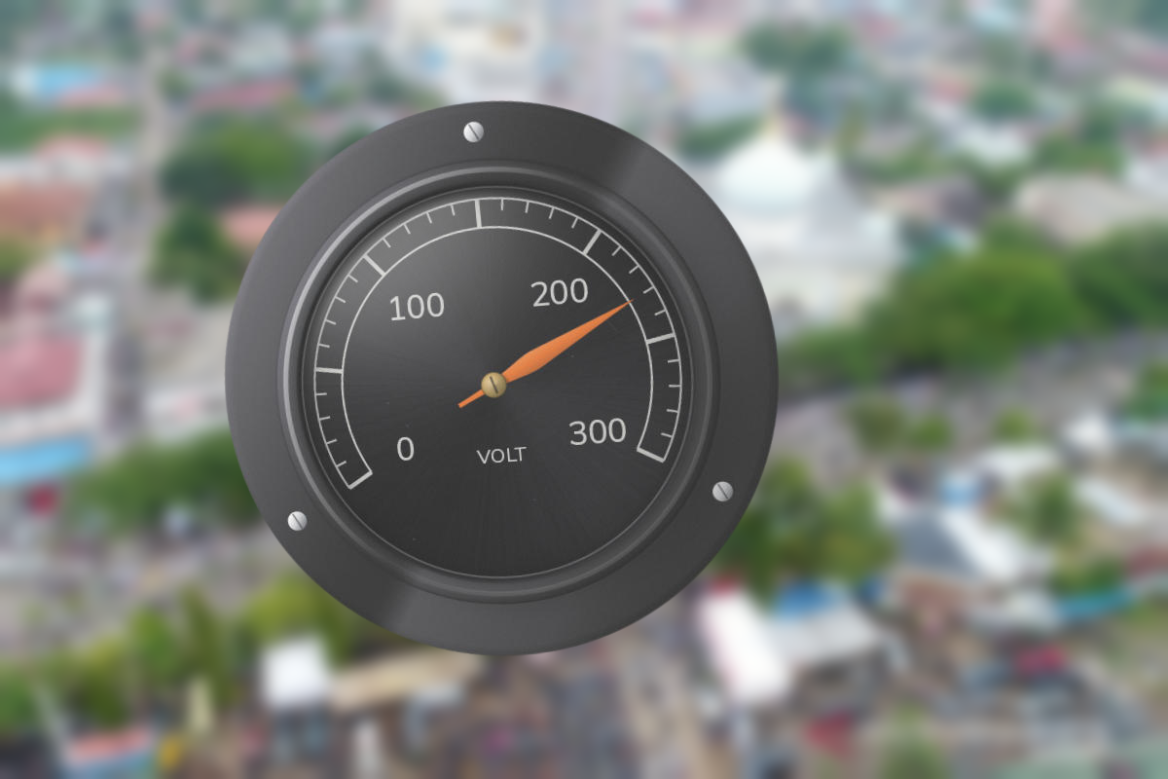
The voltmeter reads 230 V
